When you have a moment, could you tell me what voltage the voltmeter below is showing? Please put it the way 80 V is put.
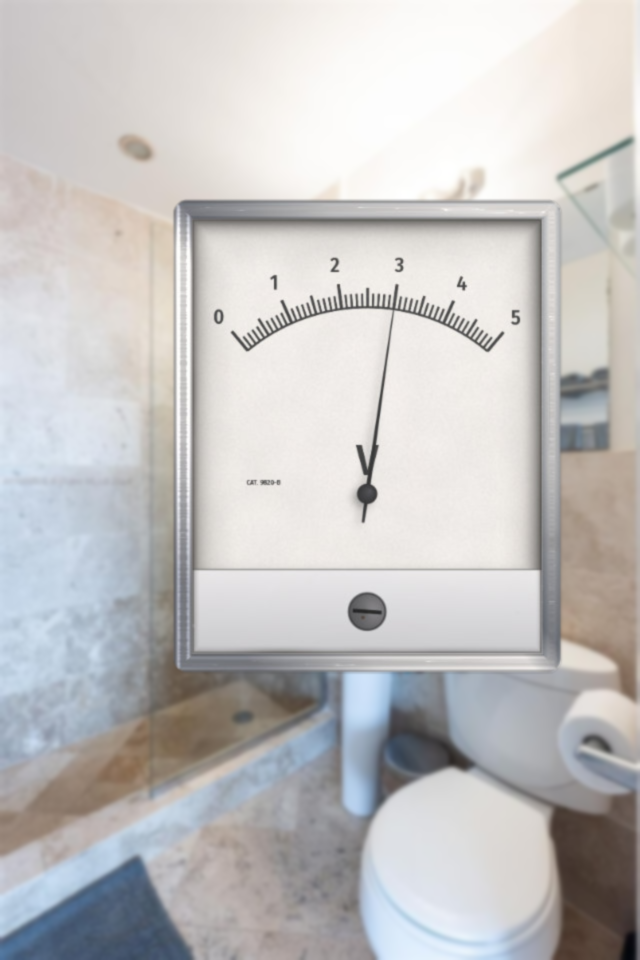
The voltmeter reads 3 V
